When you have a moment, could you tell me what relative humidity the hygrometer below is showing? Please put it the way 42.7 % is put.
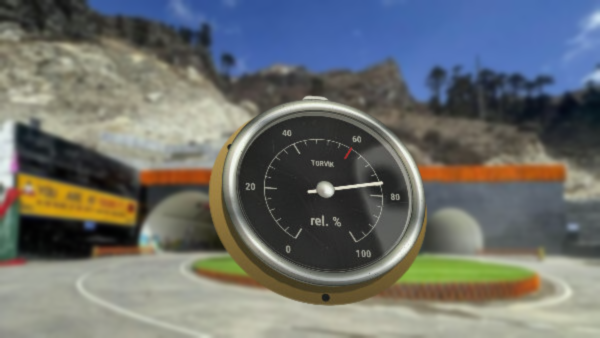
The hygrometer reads 76 %
